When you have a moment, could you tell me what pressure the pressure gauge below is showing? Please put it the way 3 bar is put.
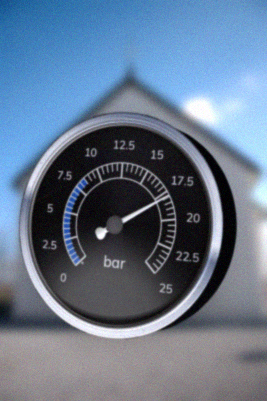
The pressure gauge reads 18 bar
